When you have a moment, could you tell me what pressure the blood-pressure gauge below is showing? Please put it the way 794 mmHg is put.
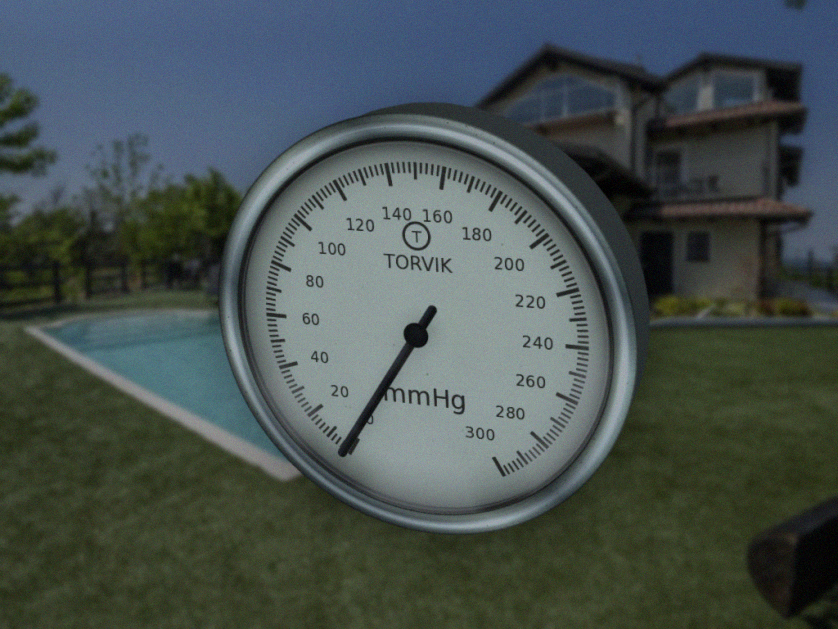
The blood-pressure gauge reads 2 mmHg
